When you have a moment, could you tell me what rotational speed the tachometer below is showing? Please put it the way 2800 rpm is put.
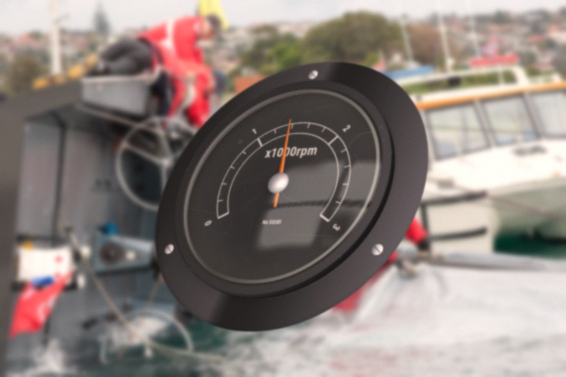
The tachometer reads 1400 rpm
